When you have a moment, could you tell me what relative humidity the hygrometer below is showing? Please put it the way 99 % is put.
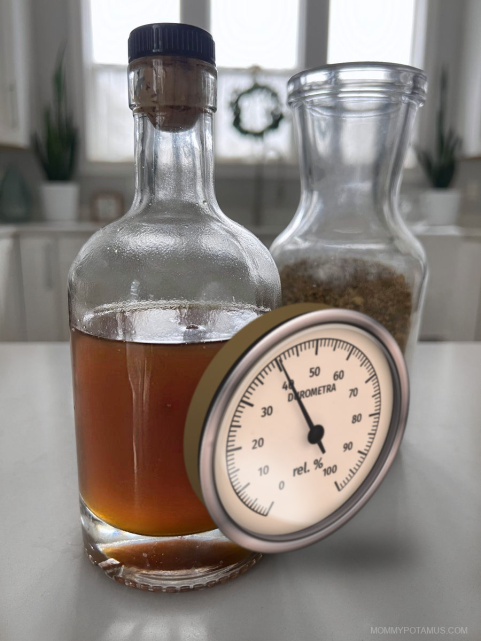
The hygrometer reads 40 %
